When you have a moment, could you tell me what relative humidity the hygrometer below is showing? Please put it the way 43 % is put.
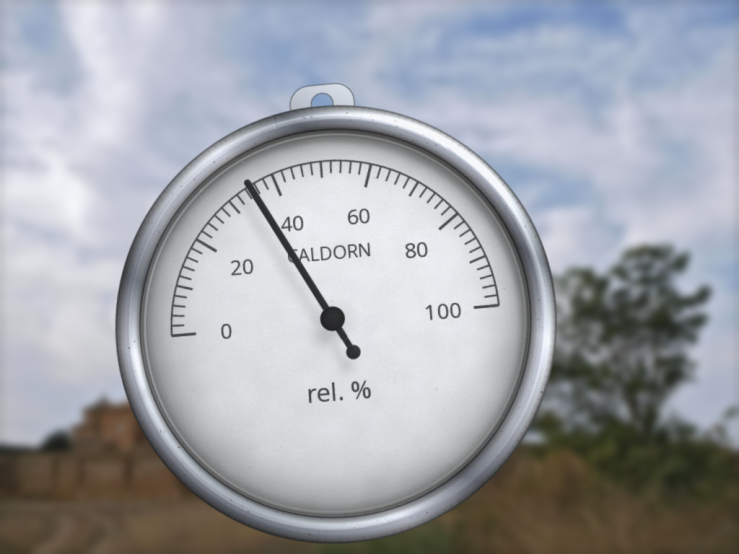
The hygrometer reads 35 %
